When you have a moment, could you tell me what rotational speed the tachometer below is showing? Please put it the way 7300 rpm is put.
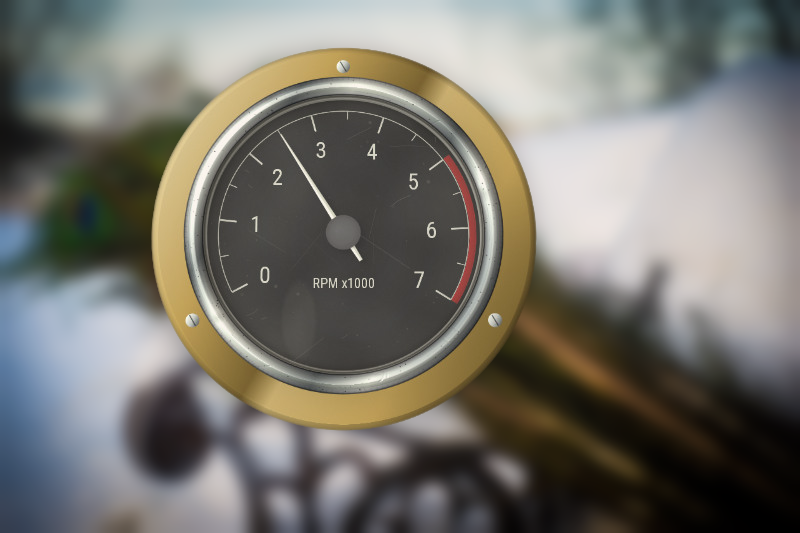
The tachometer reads 2500 rpm
